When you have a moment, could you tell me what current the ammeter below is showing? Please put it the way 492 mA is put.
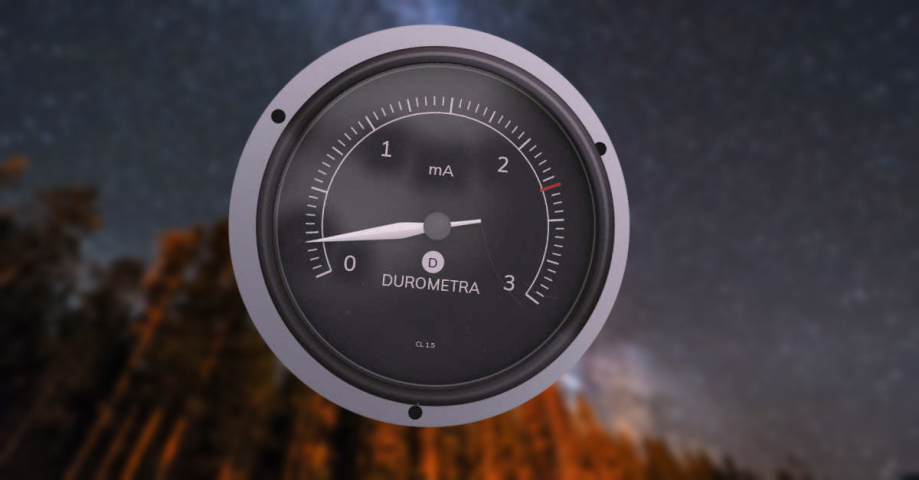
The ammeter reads 0.2 mA
